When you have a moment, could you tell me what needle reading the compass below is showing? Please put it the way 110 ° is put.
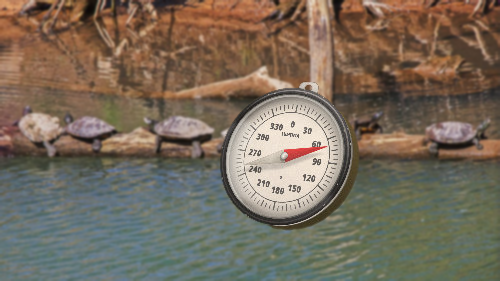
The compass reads 70 °
